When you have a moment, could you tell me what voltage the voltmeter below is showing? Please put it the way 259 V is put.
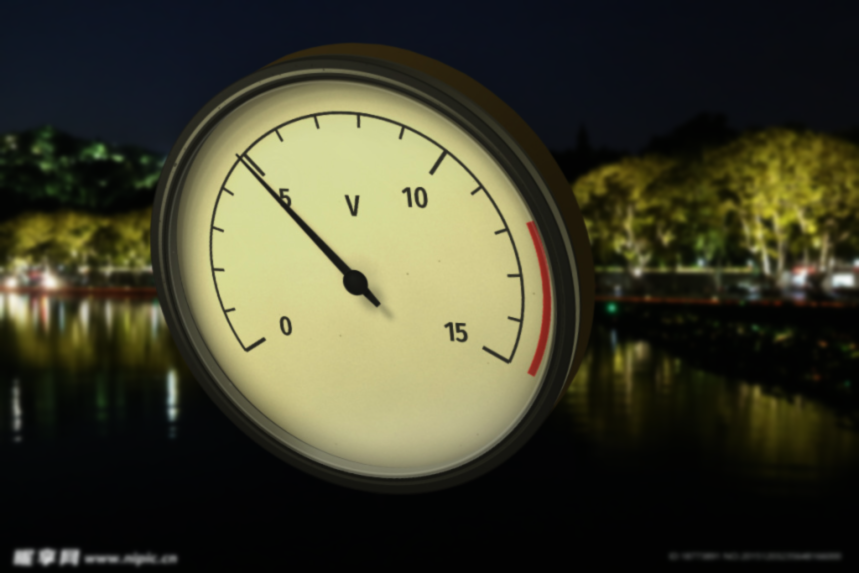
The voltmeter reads 5 V
